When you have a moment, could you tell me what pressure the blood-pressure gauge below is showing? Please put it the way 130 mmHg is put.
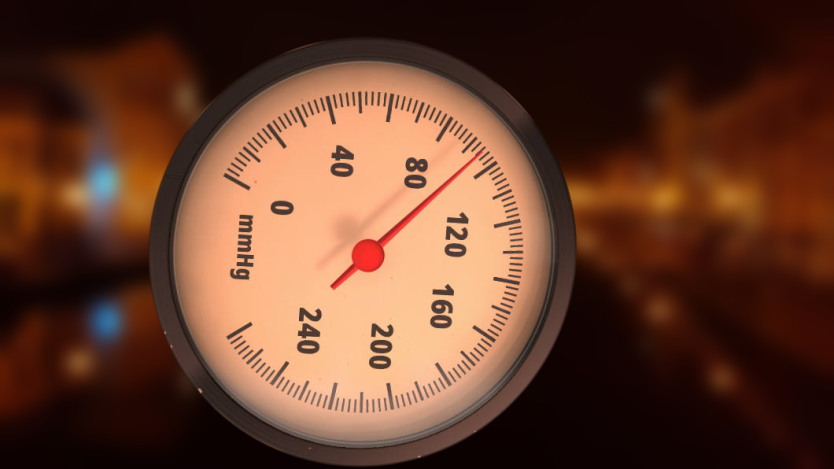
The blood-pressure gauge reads 94 mmHg
